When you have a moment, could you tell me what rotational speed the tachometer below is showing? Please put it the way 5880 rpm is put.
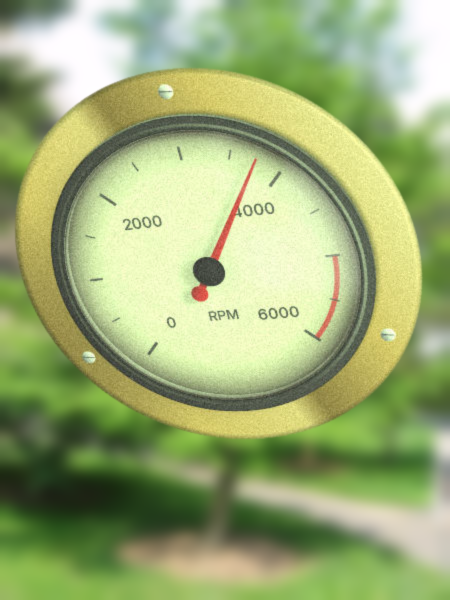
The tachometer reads 3750 rpm
